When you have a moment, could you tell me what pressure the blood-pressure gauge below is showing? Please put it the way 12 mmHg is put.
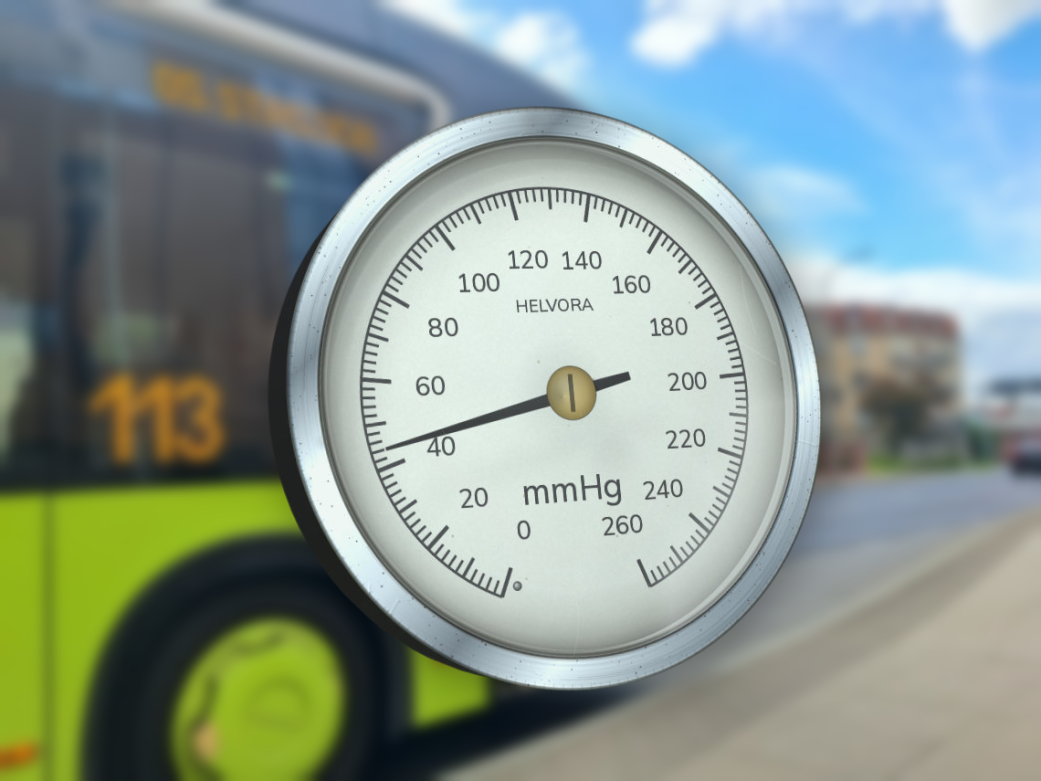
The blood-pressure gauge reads 44 mmHg
